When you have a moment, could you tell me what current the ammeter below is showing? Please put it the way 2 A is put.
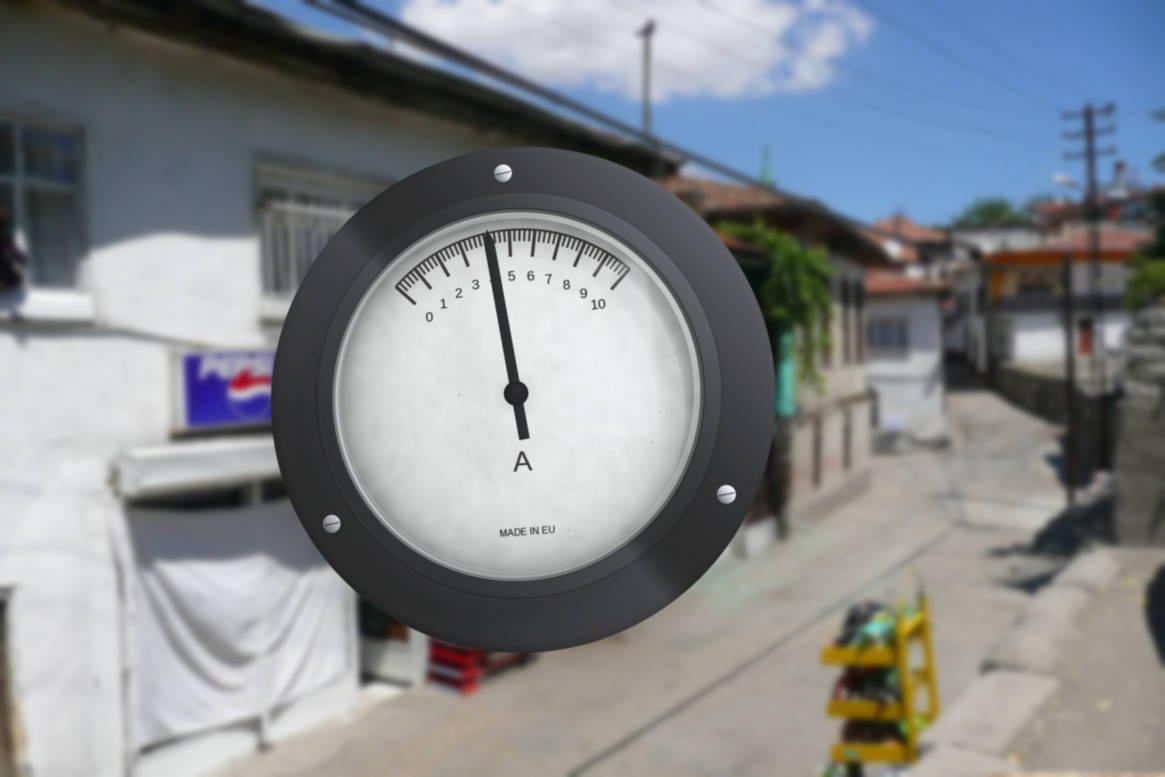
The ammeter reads 4.2 A
